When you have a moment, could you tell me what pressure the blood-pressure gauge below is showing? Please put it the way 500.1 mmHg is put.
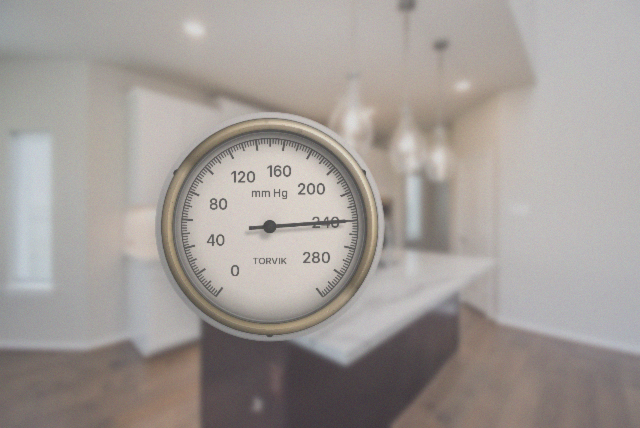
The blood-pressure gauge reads 240 mmHg
